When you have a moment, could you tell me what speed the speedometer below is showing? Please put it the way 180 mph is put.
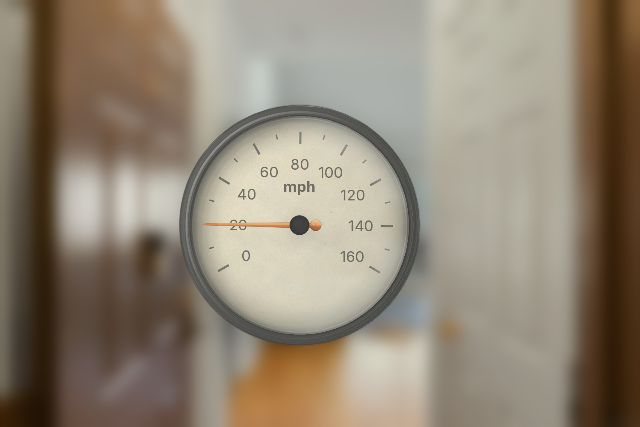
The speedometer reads 20 mph
